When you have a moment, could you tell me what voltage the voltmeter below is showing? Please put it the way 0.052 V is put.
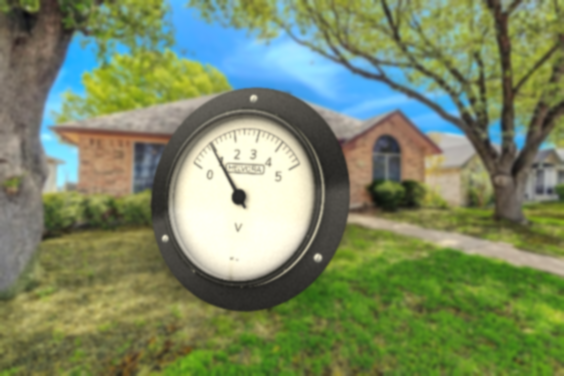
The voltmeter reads 1 V
